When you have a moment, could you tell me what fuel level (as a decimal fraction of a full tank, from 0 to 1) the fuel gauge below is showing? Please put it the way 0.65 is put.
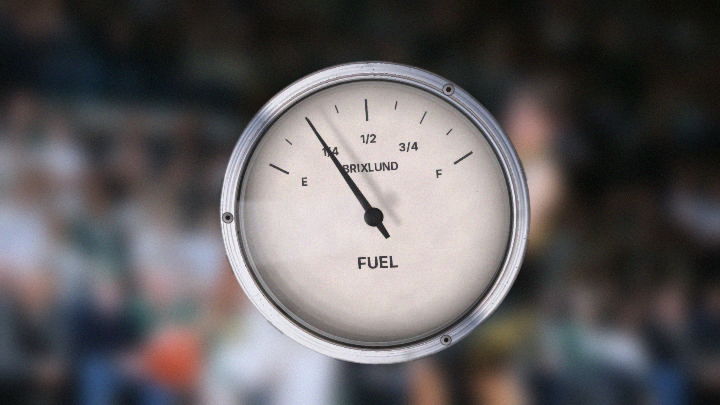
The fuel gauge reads 0.25
